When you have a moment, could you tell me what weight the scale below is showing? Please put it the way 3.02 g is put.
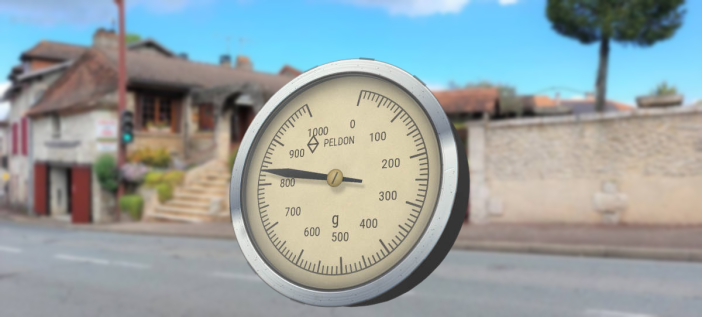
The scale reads 830 g
